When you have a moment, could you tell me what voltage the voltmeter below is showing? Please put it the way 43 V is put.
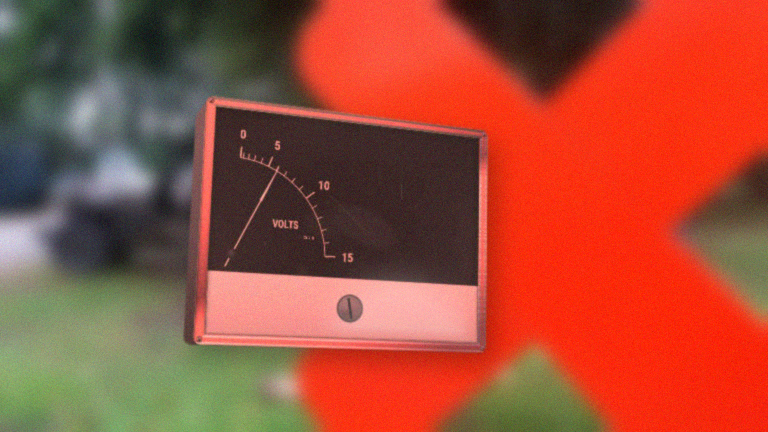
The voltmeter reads 6 V
